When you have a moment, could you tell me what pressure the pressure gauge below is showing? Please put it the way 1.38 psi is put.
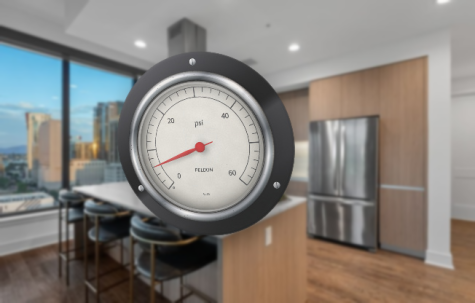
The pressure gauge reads 6 psi
